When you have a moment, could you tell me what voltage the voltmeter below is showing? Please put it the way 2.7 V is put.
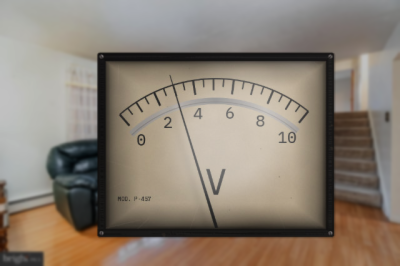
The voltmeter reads 3 V
